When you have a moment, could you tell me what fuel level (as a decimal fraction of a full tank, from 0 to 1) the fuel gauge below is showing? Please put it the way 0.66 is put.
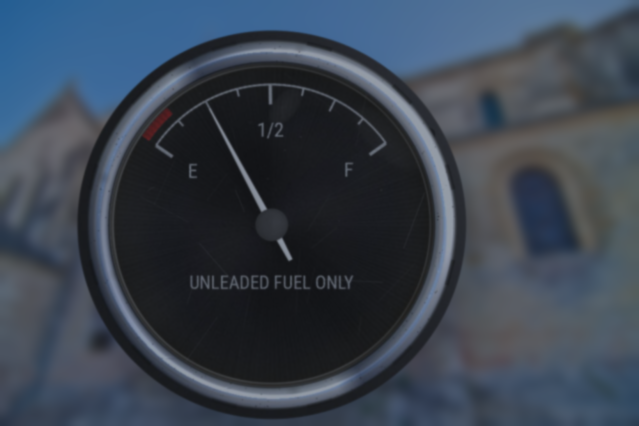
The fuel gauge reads 0.25
